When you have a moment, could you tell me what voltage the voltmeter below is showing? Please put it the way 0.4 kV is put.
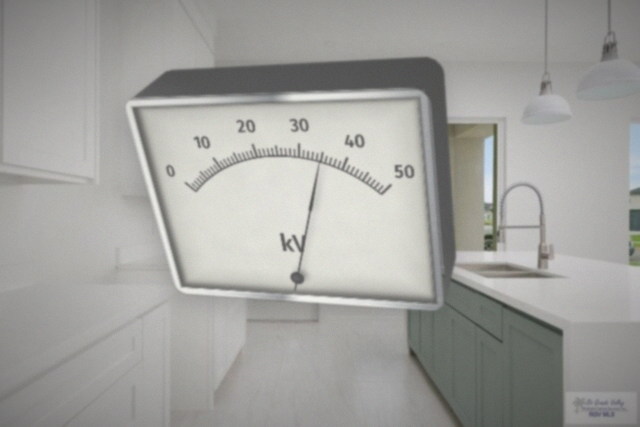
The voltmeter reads 35 kV
